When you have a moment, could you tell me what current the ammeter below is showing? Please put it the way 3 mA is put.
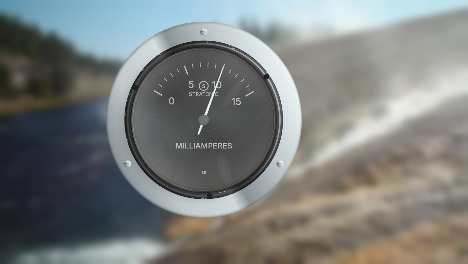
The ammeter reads 10 mA
